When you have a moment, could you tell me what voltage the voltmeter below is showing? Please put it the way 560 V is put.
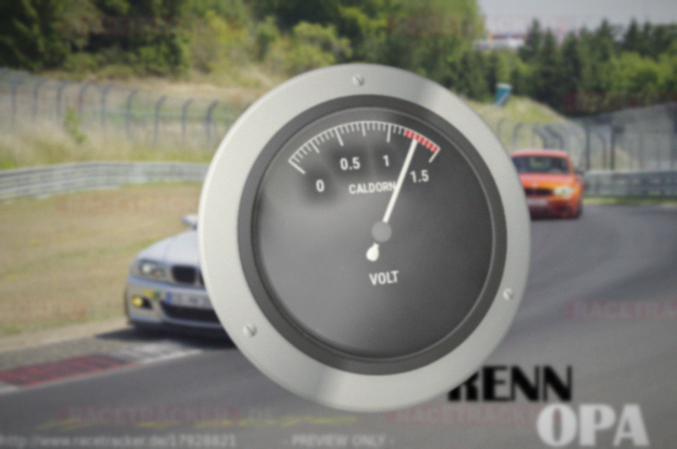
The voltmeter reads 1.25 V
